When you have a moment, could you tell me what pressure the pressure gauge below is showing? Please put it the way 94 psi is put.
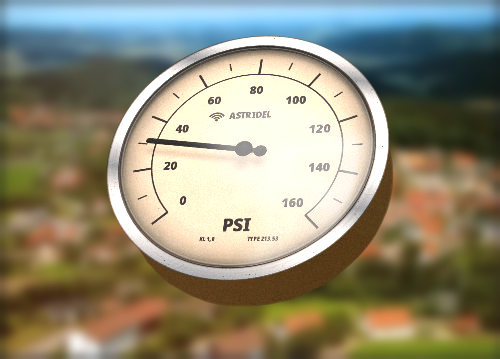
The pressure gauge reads 30 psi
